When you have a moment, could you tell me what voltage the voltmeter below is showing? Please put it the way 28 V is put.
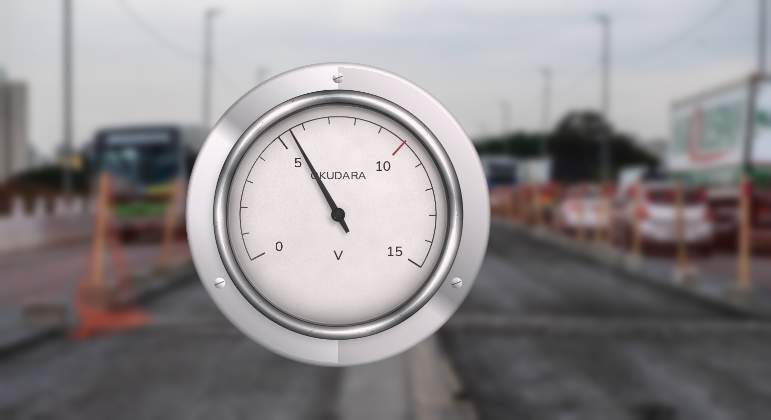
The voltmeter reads 5.5 V
